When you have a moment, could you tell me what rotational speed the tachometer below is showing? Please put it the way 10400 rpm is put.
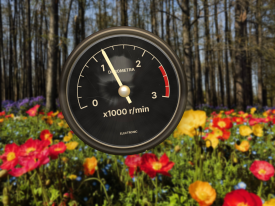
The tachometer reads 1200 rpm
